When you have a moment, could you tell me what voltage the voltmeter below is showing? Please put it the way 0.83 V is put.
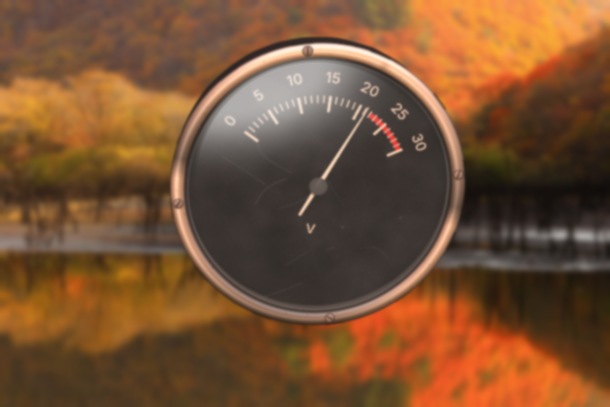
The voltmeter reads 21 V
